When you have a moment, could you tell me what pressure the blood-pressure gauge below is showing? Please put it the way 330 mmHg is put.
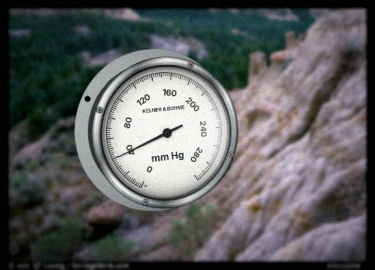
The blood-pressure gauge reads 40 mmHg
